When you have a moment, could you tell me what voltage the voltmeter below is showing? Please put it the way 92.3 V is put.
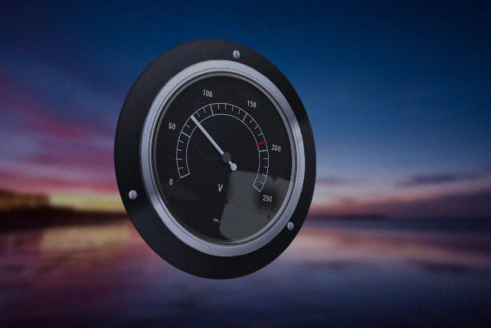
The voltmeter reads 70 V
